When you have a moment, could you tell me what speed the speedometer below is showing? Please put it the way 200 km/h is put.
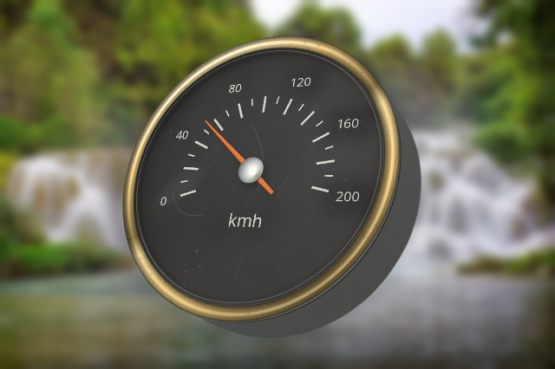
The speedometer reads 55 km/h
